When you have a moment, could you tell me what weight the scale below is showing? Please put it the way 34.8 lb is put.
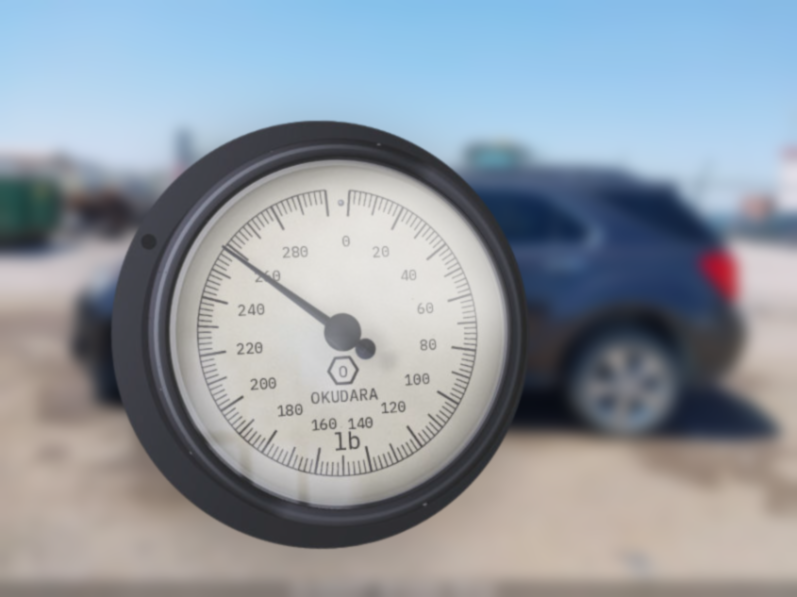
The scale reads 258 lb
